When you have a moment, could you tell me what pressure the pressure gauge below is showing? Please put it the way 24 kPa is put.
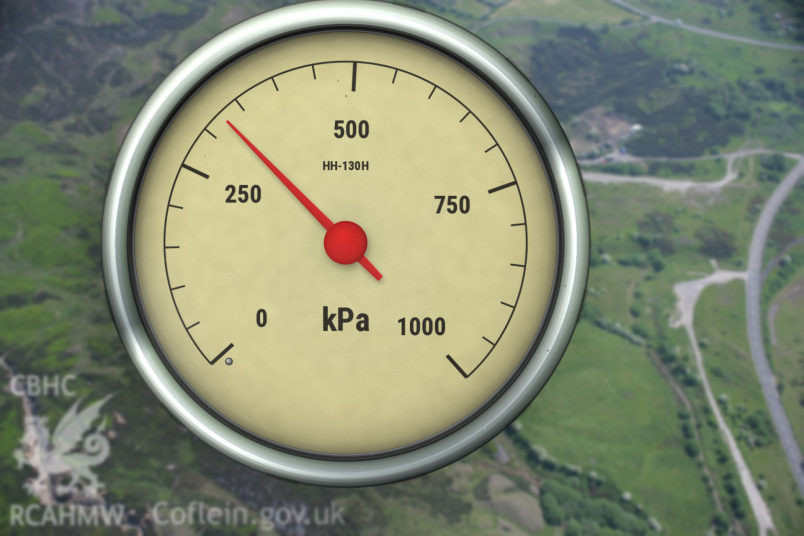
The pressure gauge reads 325 kPa
